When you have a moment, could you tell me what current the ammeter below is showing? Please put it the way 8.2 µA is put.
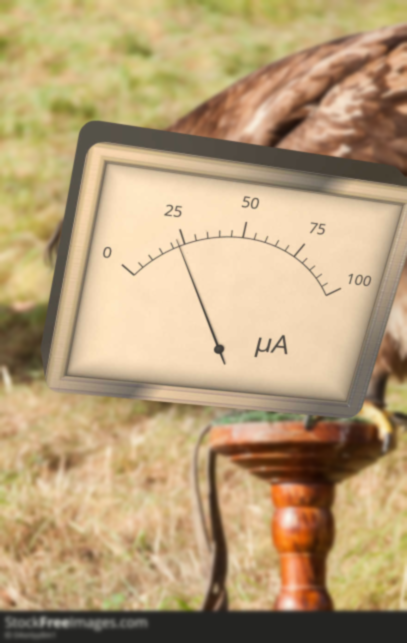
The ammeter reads 22.5 µA
